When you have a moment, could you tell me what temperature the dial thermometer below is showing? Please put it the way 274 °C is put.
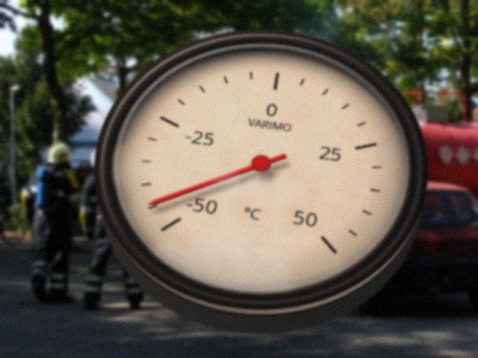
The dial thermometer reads -45 °C
